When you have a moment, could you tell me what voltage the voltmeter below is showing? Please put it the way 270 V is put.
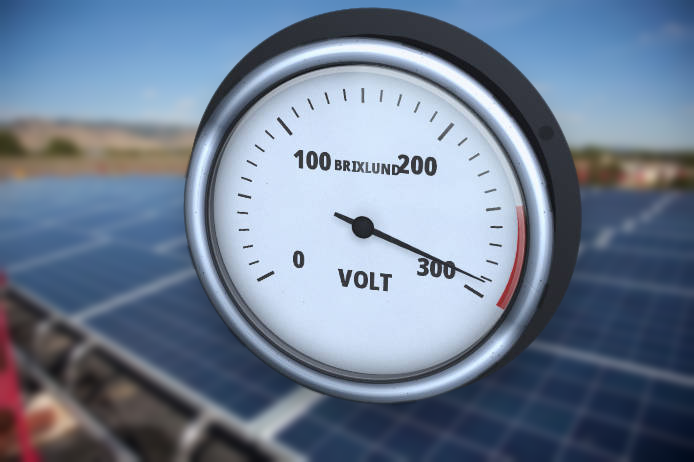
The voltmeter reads 290 V
